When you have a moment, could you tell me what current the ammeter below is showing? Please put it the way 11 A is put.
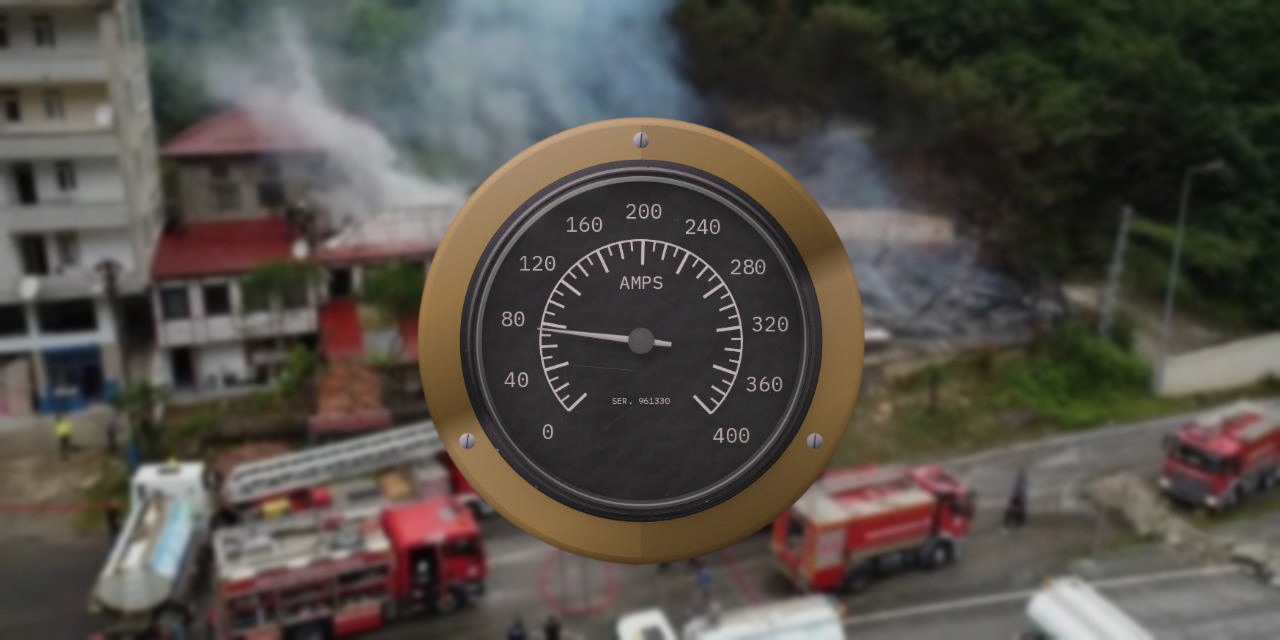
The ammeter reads 75 A
